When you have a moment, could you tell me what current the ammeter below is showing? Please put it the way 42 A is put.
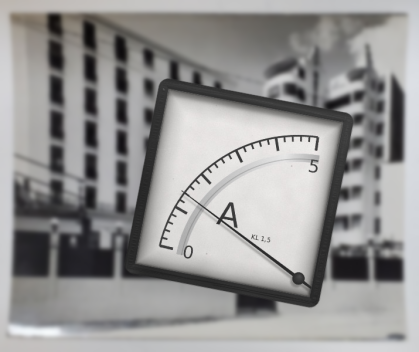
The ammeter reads 1.4 A
